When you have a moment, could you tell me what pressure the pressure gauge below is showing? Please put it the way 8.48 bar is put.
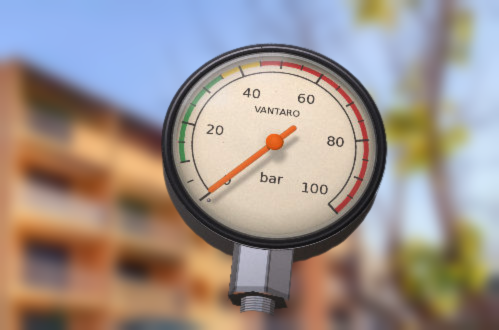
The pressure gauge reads 0 bar
